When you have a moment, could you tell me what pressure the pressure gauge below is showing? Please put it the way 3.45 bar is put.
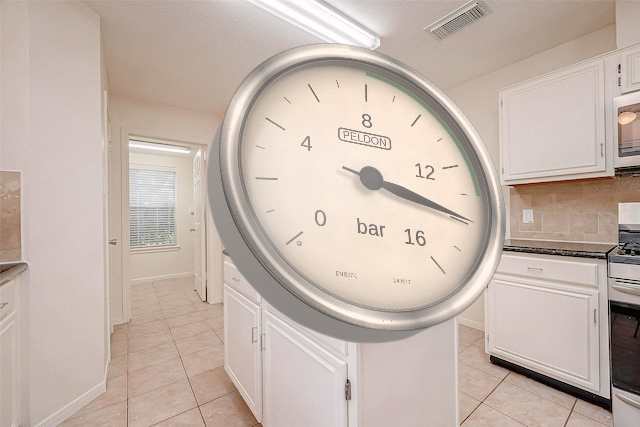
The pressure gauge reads 14 bar
